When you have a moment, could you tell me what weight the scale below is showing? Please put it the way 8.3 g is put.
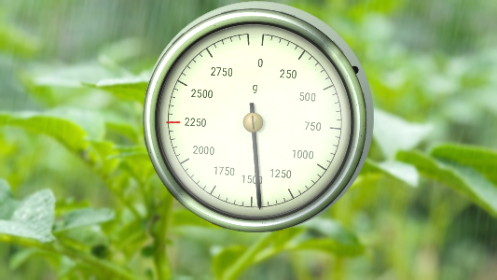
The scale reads 1450 g
